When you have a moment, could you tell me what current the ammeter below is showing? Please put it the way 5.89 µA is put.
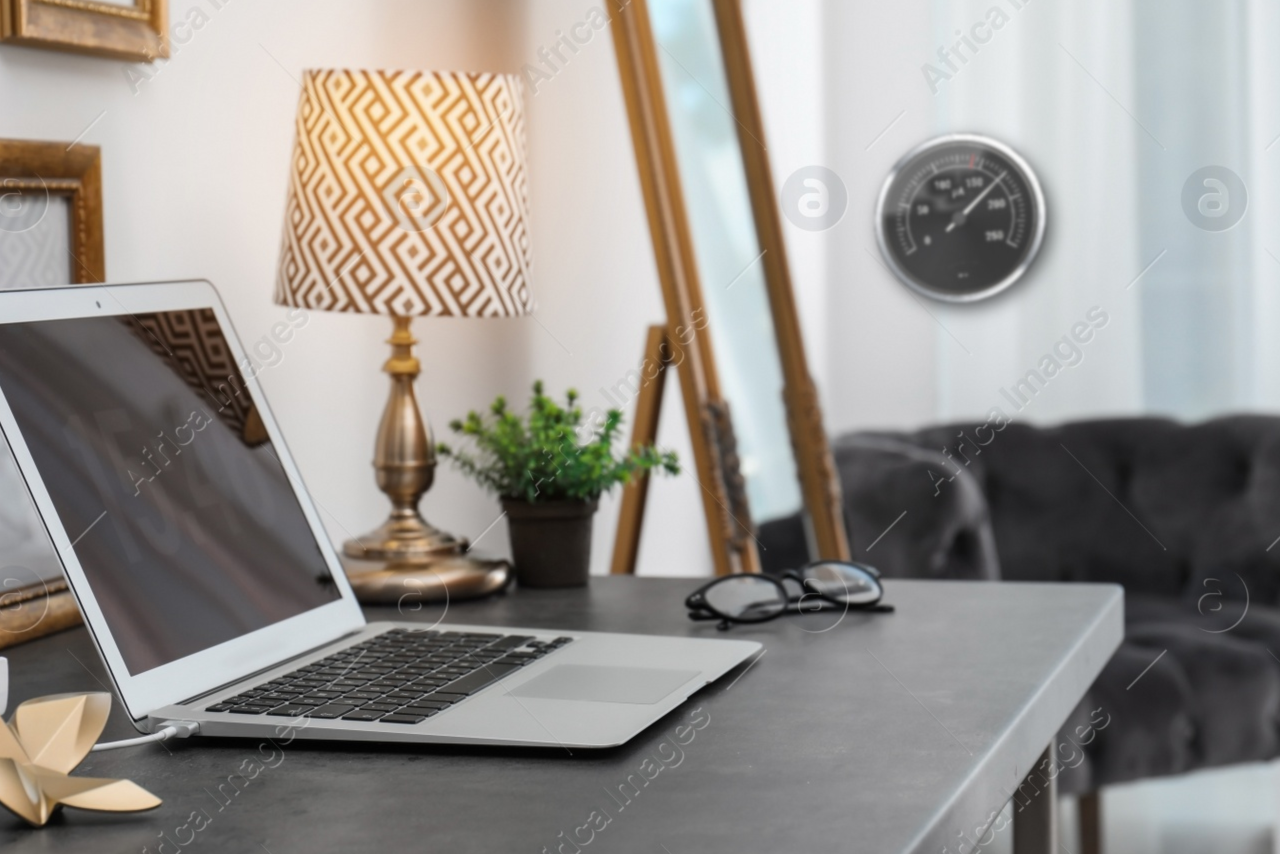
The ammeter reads 175 µA
